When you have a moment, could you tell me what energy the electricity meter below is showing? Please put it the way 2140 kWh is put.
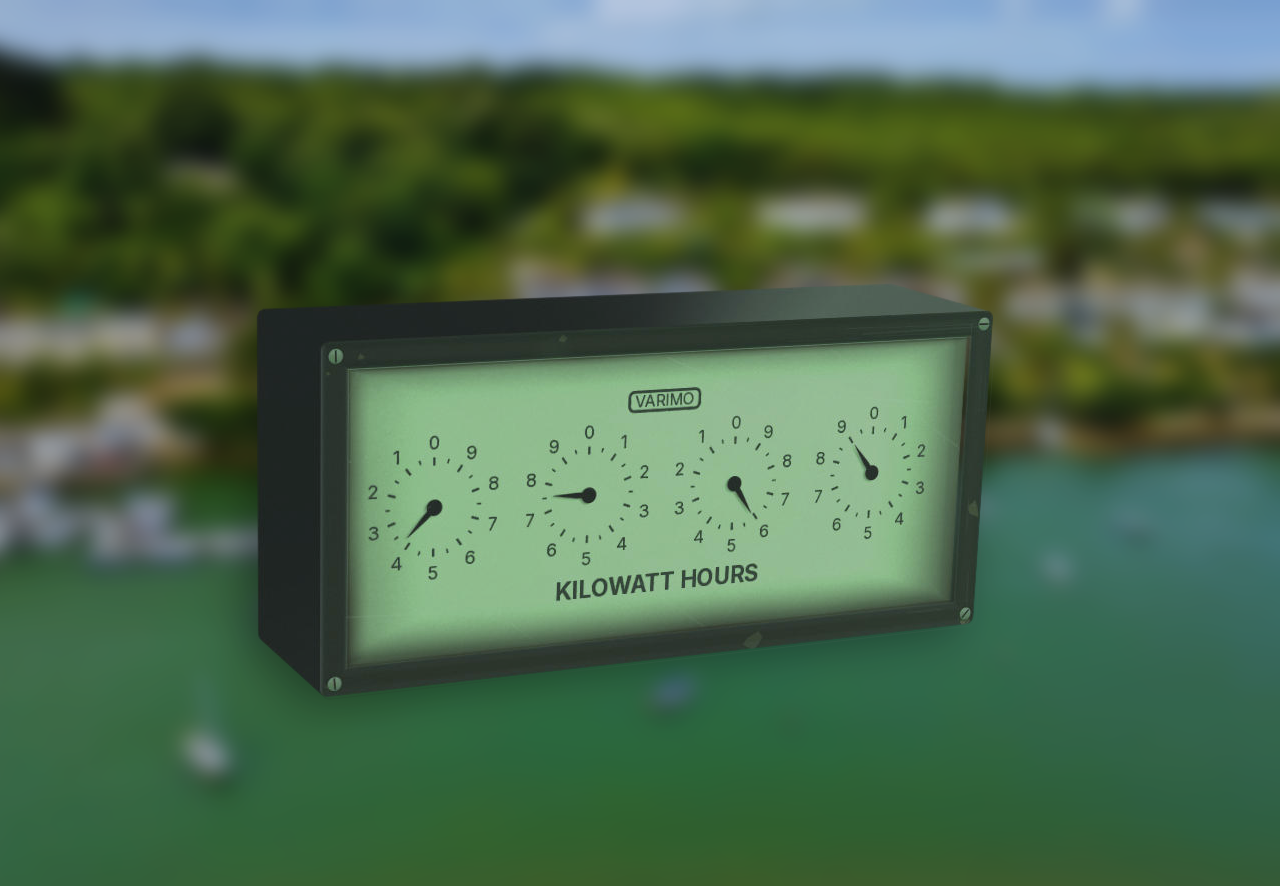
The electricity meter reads 3759 kWh
